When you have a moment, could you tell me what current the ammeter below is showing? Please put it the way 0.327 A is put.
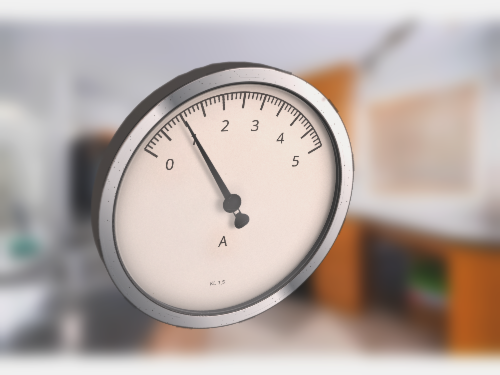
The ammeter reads 1 A
